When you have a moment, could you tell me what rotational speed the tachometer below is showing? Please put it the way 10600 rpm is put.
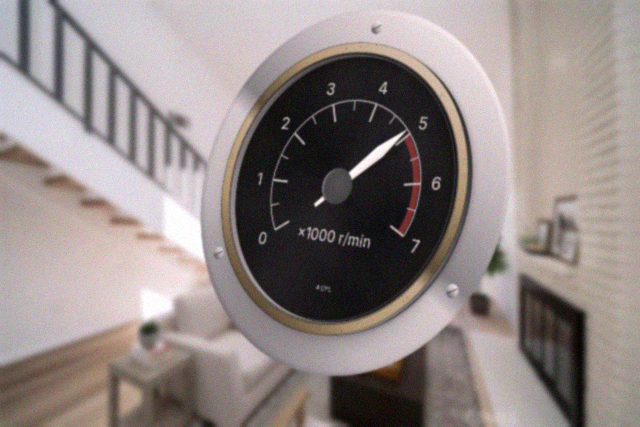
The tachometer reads 5000 rpm
